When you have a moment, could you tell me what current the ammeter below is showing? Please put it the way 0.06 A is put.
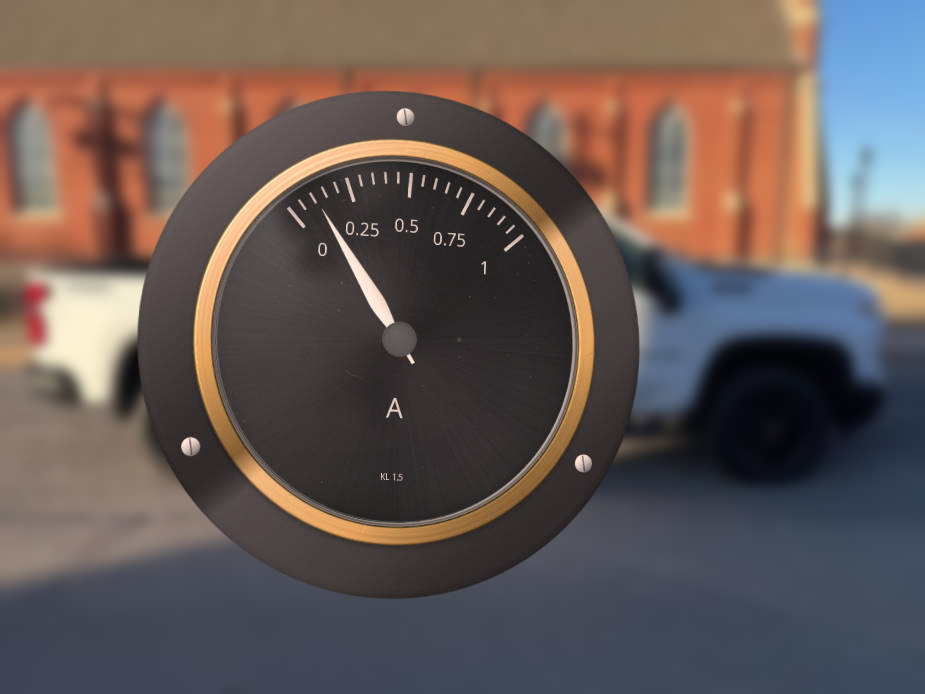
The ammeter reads 0.1 A
